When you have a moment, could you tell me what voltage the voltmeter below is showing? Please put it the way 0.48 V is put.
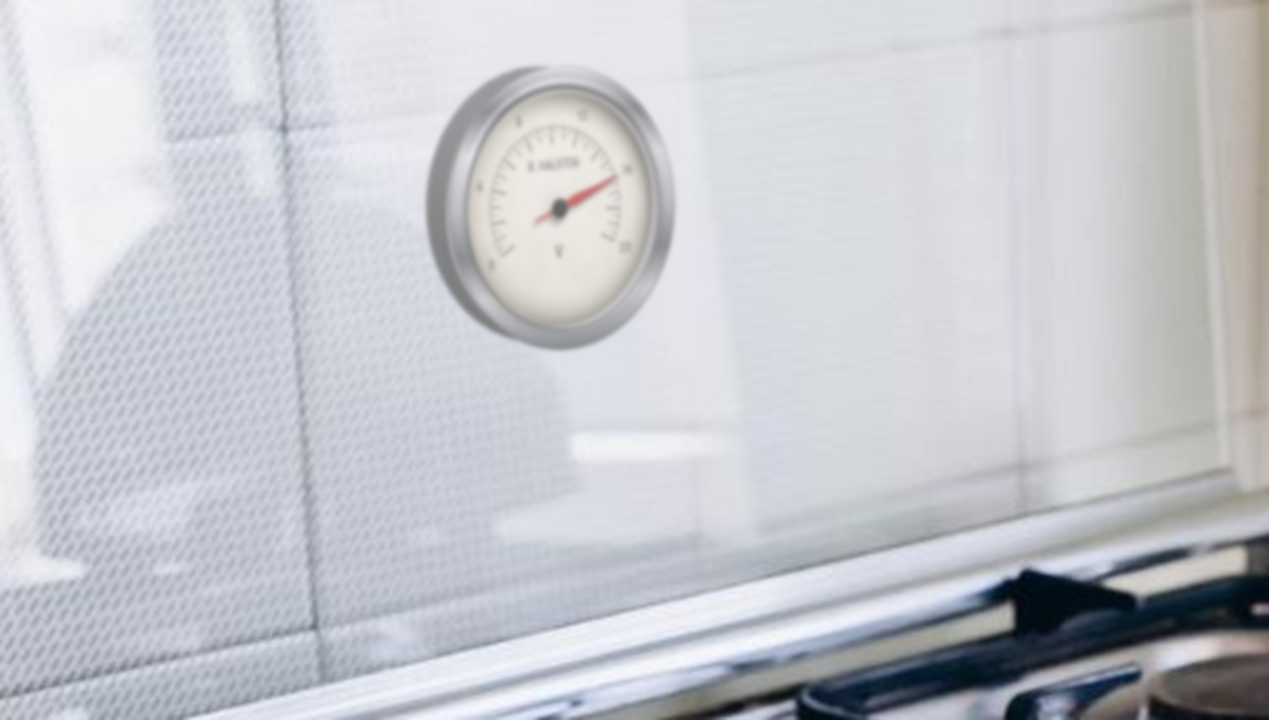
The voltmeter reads 16 V
